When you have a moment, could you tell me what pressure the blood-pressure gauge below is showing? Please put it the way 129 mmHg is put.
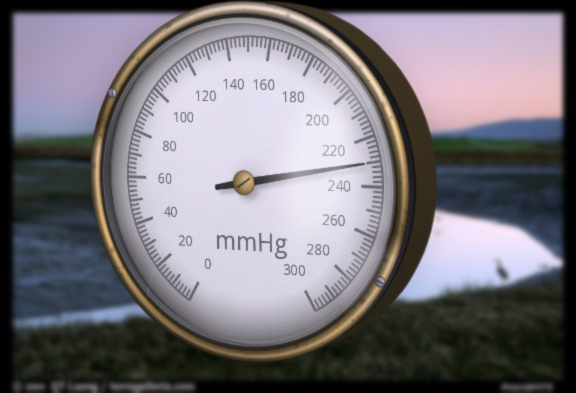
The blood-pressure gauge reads 230 mmHg
